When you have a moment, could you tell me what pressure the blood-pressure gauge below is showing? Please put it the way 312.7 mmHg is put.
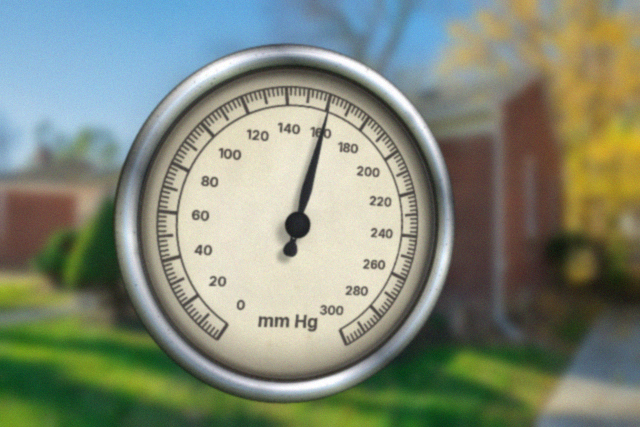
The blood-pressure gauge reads 160 mmHg
